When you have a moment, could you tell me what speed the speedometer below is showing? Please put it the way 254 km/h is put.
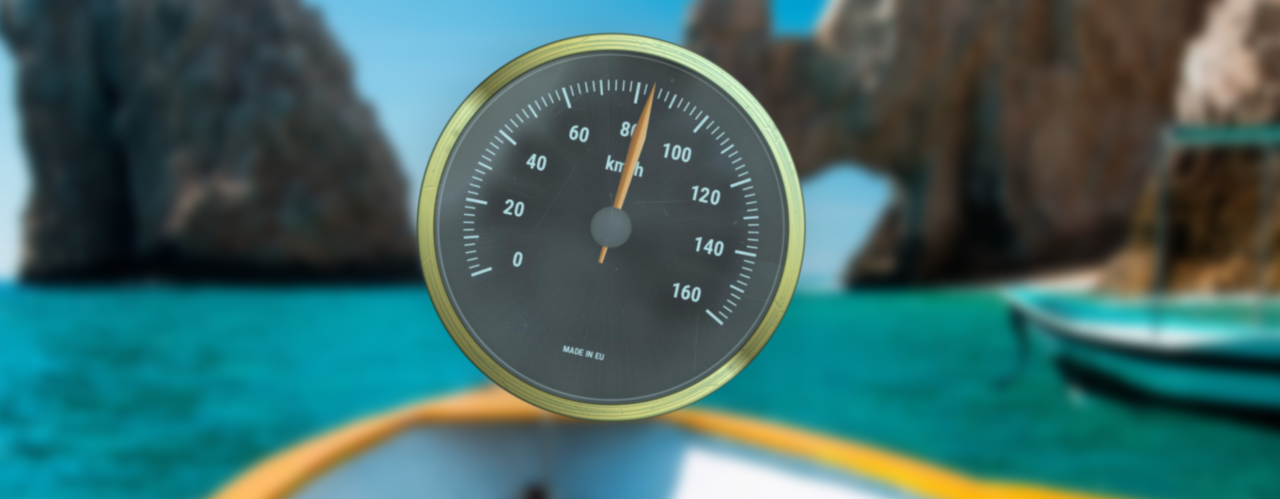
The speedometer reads 84 km/h
